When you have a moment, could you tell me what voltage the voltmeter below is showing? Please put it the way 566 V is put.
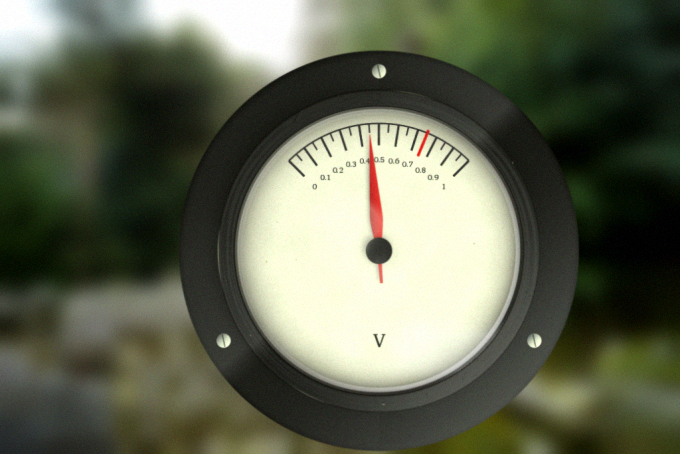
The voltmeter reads 0.45 V
